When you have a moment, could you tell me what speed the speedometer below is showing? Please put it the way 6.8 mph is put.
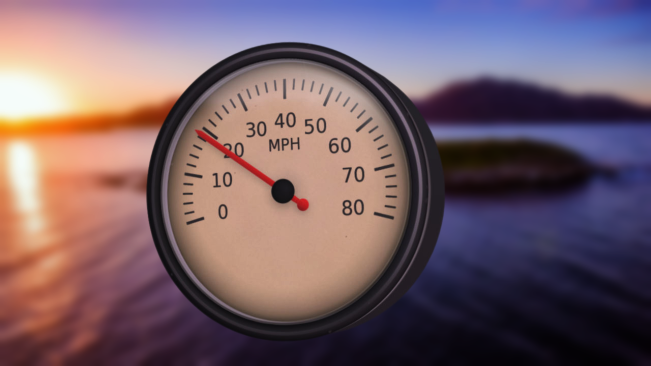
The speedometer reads 19 mph
